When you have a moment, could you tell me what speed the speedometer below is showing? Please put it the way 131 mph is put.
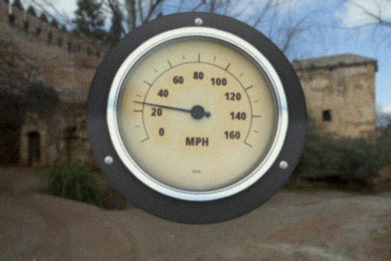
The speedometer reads 25 mph
